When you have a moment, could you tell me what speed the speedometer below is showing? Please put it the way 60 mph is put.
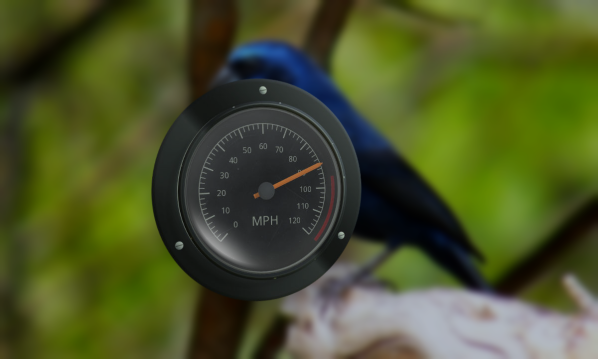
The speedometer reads 90 mph
